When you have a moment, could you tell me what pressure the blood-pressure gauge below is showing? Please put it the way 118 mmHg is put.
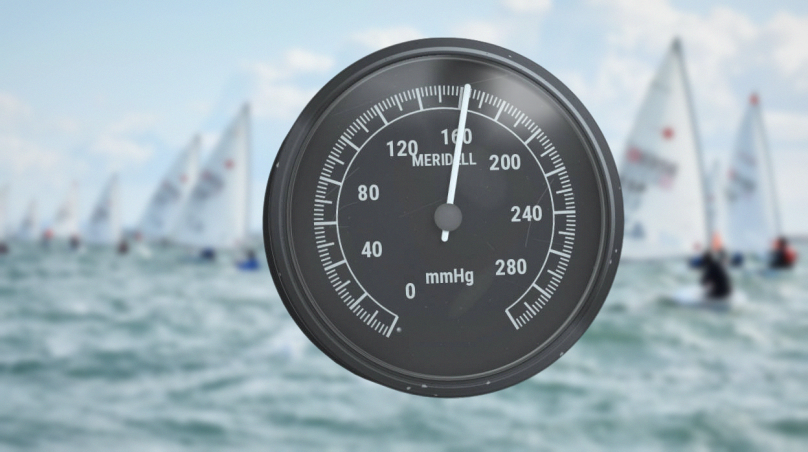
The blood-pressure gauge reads 162 mmHg
